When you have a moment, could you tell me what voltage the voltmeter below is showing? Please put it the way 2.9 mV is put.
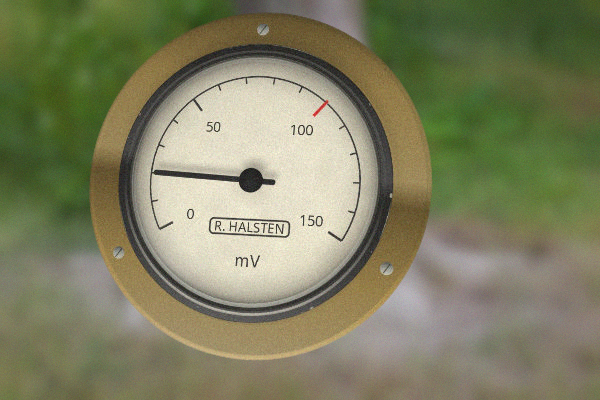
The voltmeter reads 20 mV
